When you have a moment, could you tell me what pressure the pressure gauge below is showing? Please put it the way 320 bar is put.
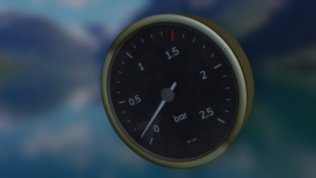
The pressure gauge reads 0.1 bar
